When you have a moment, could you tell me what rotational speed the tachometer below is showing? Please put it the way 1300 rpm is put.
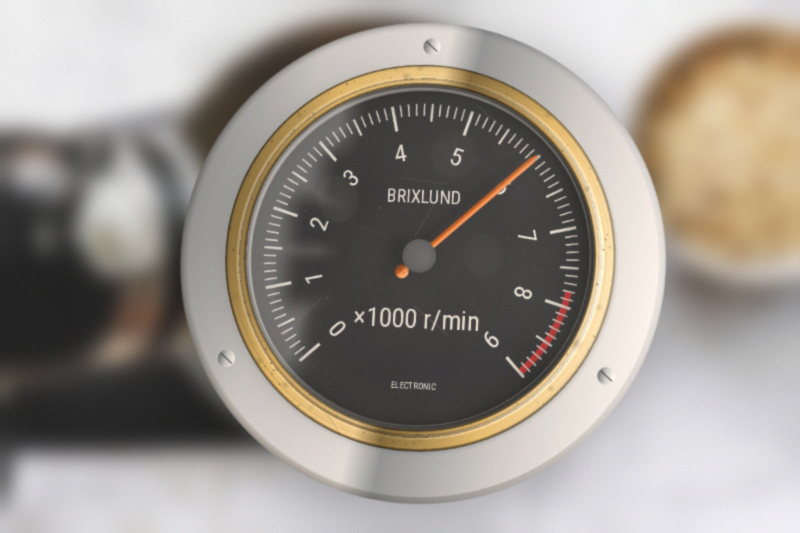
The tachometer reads 6000 rpm
